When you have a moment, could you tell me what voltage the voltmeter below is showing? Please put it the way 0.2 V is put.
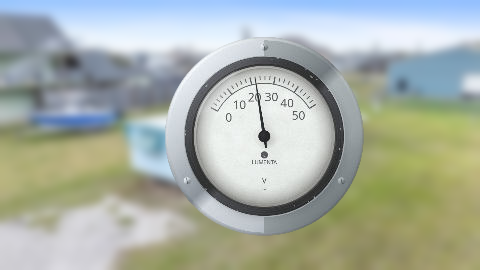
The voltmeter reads 22 V
